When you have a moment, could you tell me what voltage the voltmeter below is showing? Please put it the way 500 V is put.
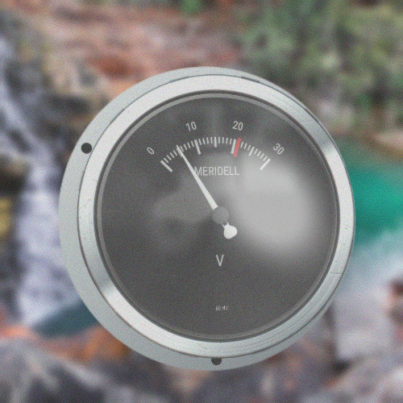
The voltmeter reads 5 V
